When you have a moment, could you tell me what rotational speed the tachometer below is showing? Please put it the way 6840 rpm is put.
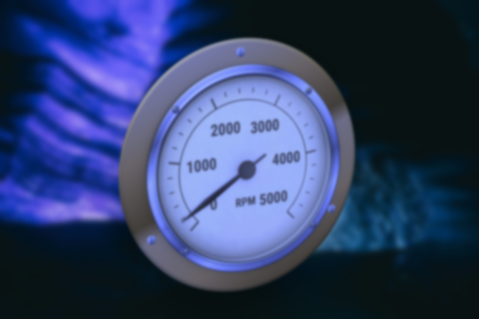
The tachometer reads 200 rpm
